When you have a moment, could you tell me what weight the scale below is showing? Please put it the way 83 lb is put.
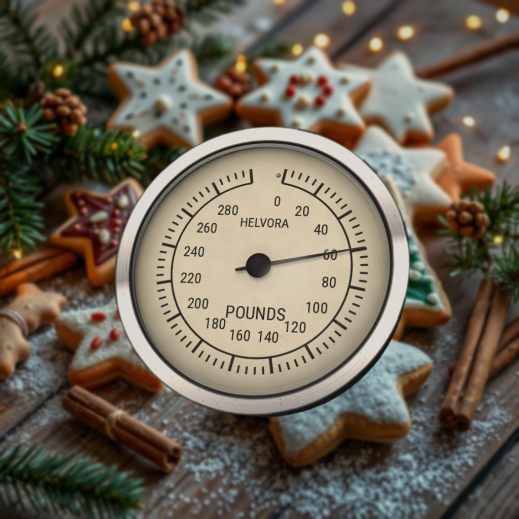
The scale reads 60 lb
